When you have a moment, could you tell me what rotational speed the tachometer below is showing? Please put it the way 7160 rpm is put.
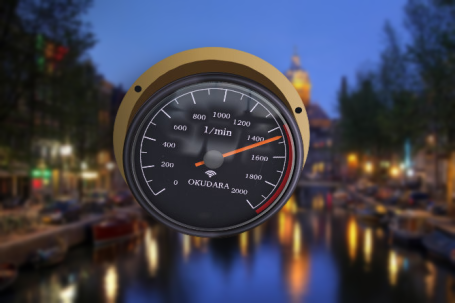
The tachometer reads 1450 rpm
